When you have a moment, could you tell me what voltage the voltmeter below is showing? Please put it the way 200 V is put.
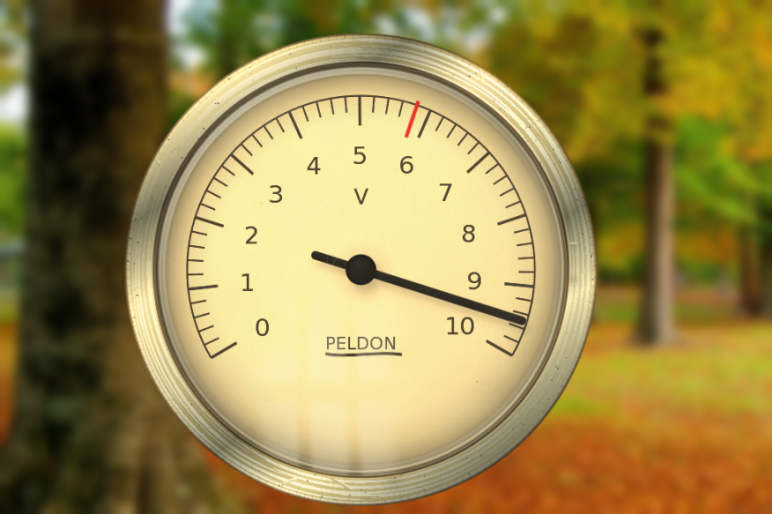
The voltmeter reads 9.5 V
